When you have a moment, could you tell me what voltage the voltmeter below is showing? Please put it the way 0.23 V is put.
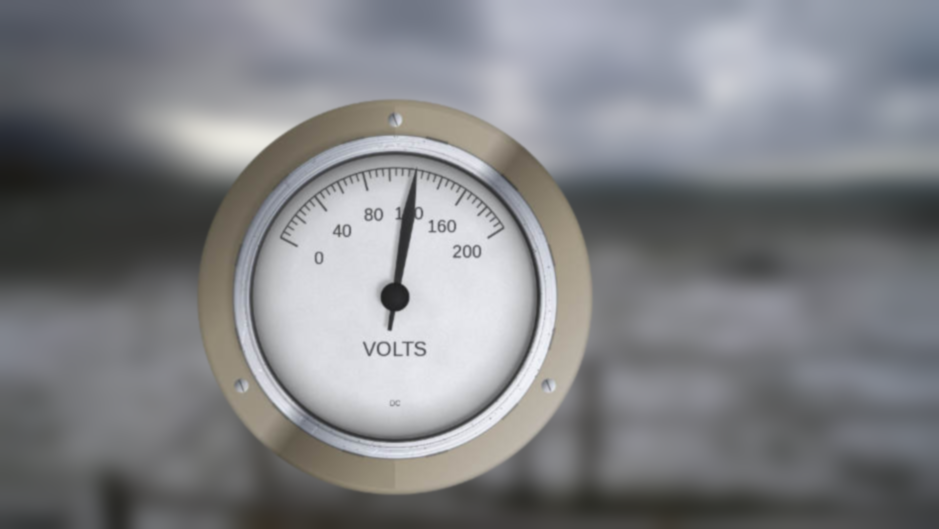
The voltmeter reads 120 V
